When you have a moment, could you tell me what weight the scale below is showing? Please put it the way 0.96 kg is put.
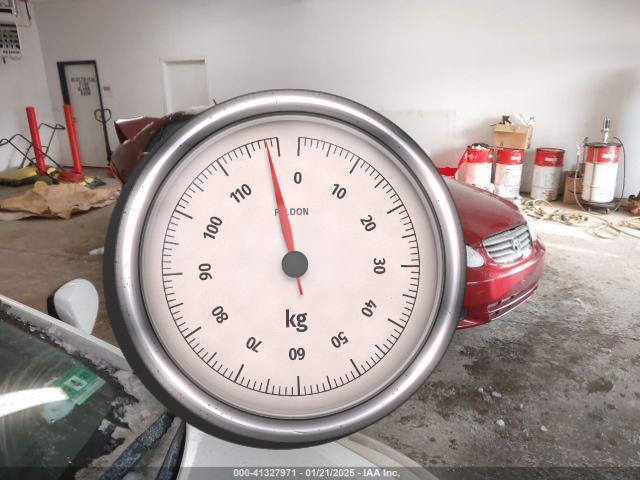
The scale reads 118 kg
